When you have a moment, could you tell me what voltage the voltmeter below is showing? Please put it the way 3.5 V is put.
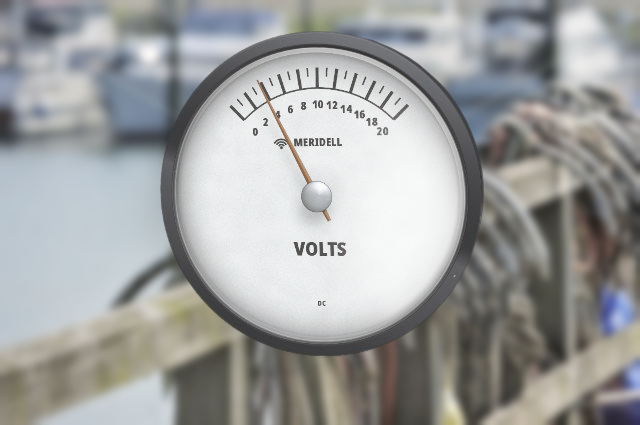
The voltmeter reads 4 V
